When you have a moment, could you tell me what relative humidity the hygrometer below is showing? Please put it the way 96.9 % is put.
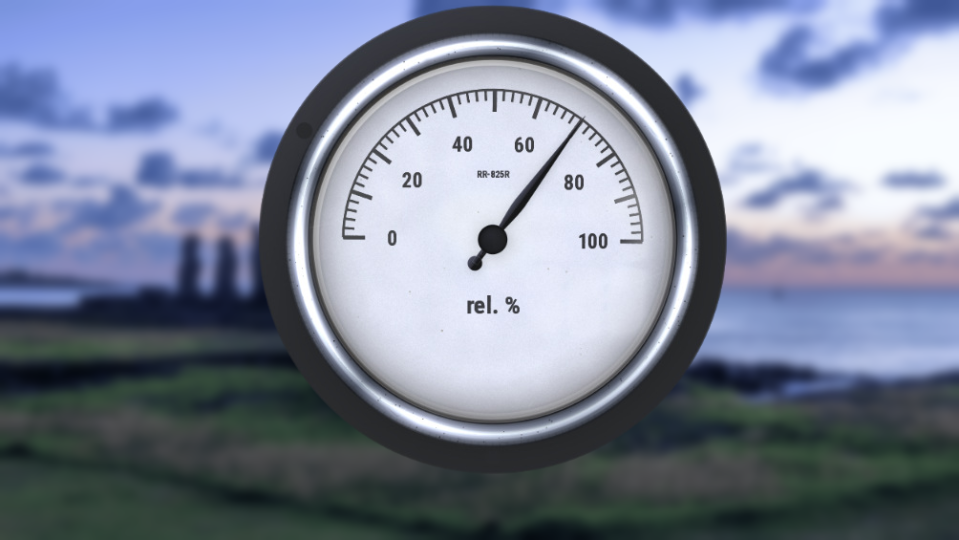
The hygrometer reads 70 %
